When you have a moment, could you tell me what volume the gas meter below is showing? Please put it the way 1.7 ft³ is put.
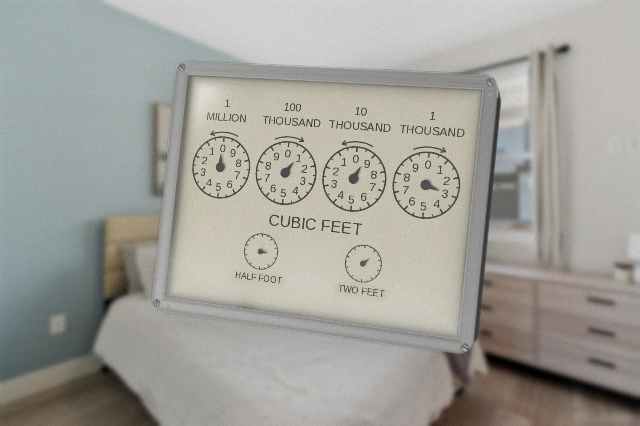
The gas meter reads 9300 ft³
